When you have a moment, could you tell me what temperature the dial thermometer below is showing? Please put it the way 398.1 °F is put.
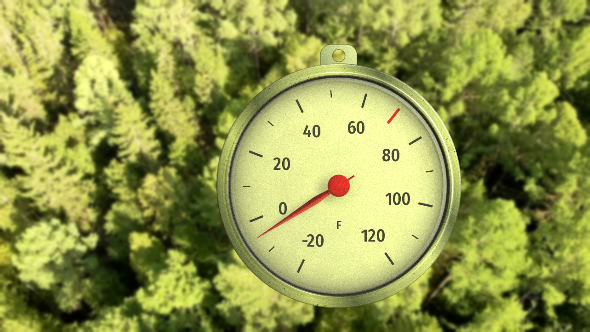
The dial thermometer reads -5 °F
